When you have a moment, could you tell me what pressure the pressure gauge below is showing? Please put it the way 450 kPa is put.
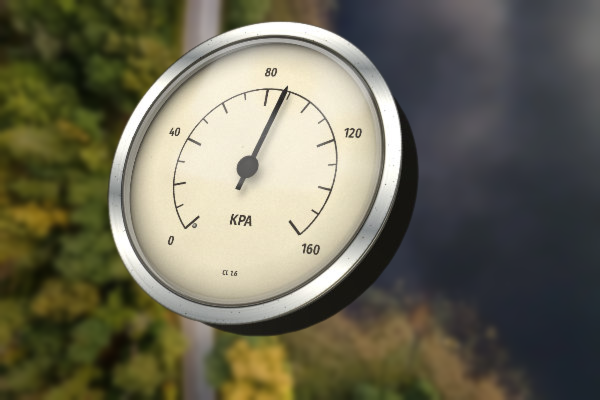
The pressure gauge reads 90 kPa
